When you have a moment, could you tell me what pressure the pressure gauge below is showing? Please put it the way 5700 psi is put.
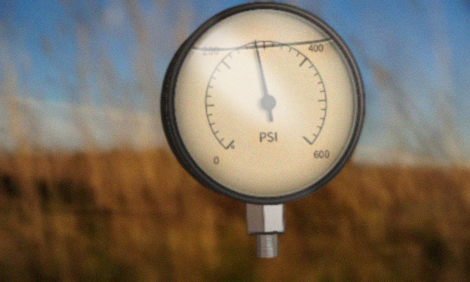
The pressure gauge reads 280 psi
